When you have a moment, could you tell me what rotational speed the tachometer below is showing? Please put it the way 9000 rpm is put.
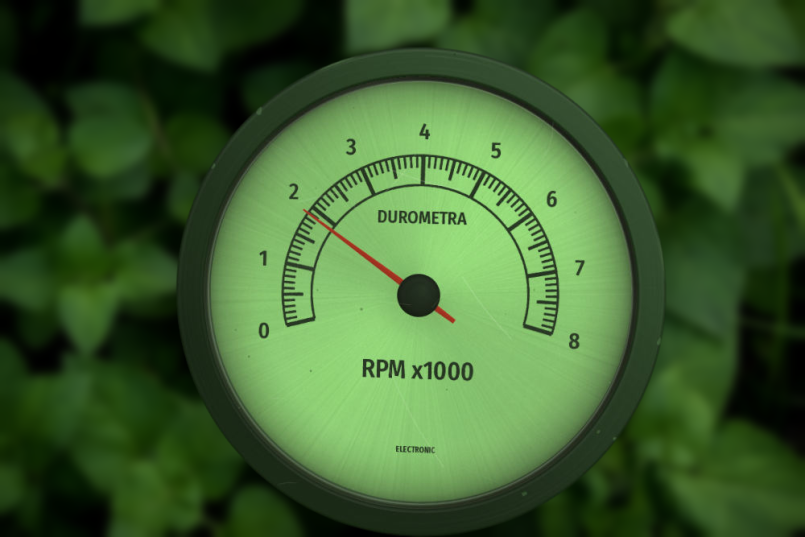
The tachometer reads 1900 rpm
